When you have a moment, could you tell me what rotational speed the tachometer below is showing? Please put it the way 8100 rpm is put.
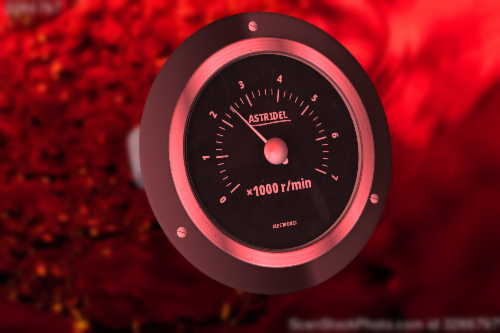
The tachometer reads 2400 rpm
